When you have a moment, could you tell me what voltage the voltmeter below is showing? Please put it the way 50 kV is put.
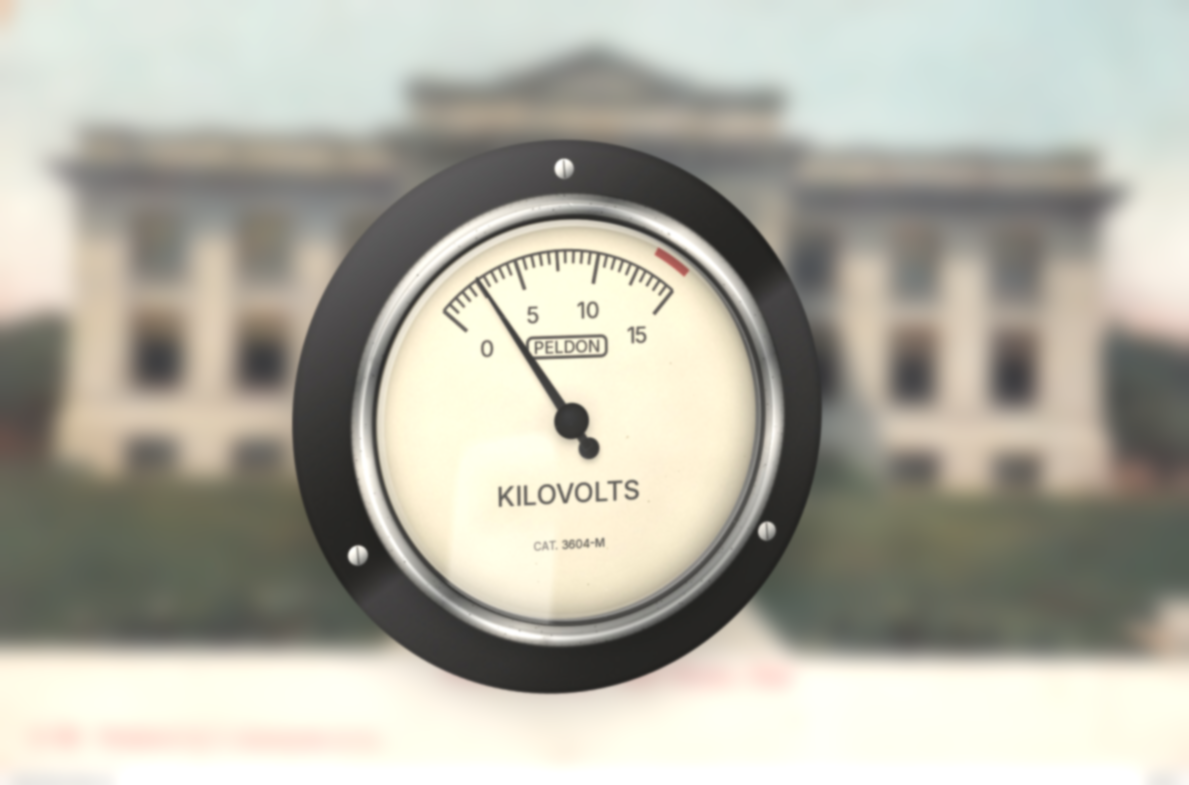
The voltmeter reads 2.5 kV
